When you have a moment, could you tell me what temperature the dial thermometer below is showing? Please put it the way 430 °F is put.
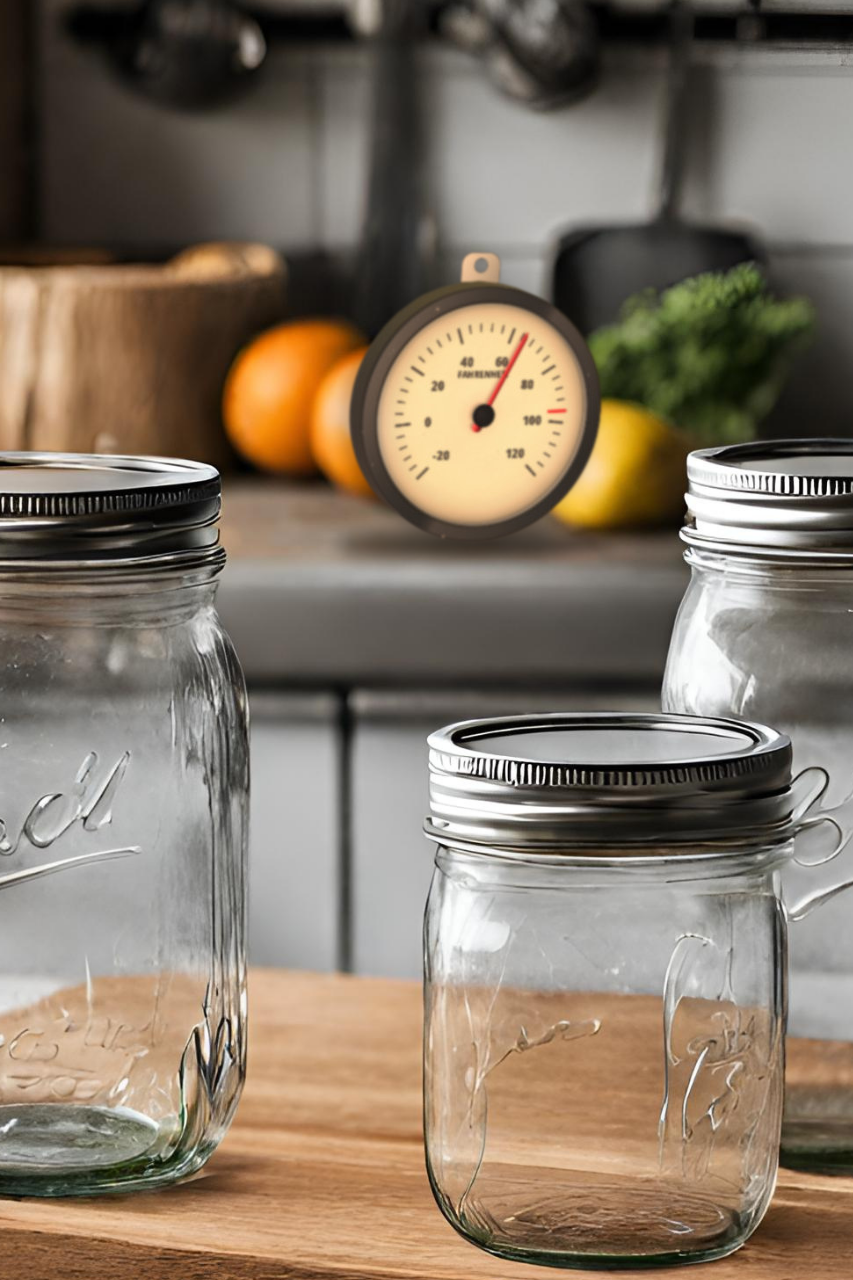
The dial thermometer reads 64 °F
